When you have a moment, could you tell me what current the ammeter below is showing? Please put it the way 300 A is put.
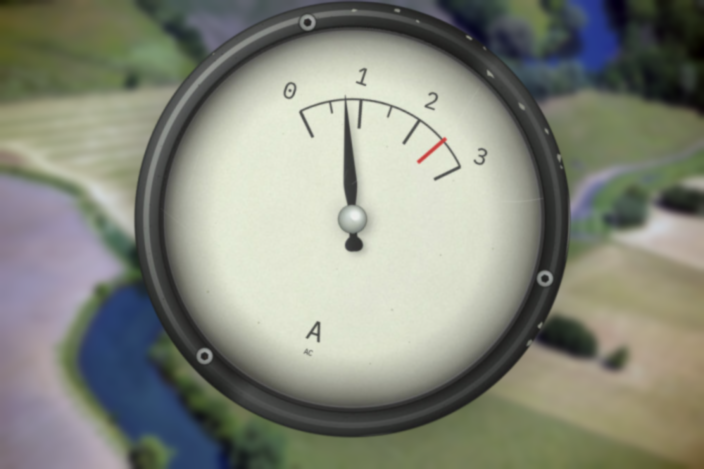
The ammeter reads 0.75 A
